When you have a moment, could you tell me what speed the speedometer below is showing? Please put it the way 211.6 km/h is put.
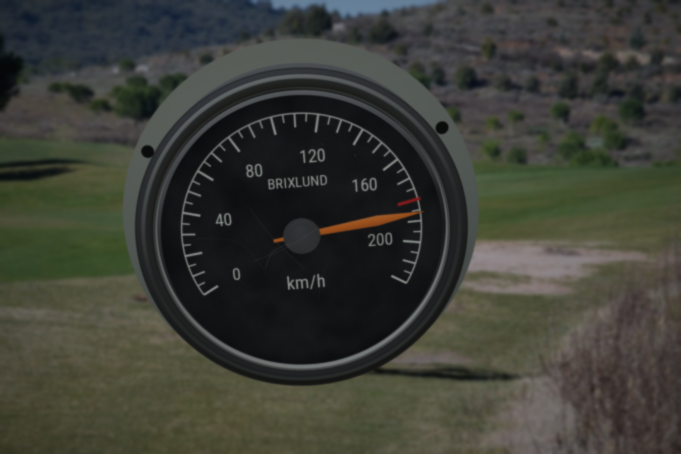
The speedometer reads 185 km/h
